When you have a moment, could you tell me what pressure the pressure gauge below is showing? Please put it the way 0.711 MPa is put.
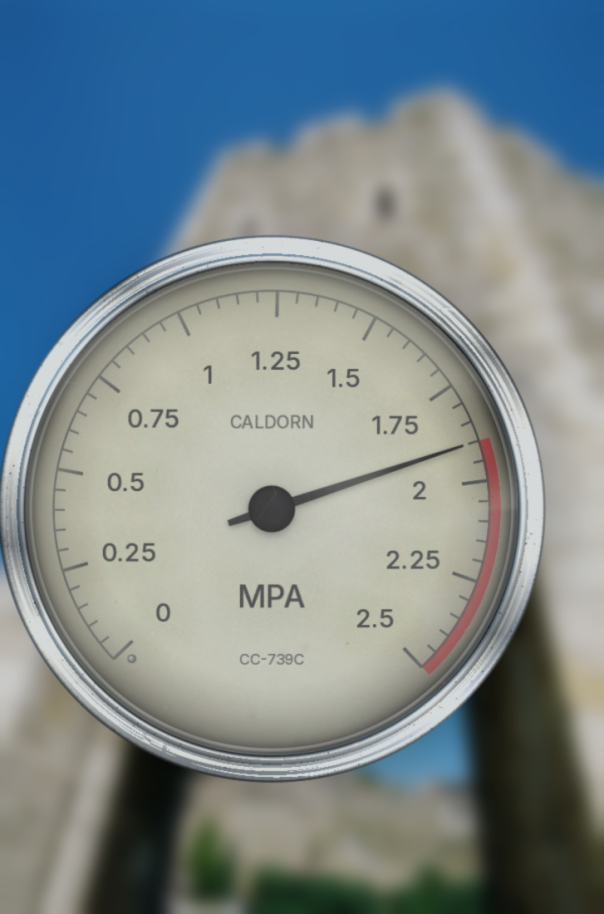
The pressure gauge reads 1.9 MPa
